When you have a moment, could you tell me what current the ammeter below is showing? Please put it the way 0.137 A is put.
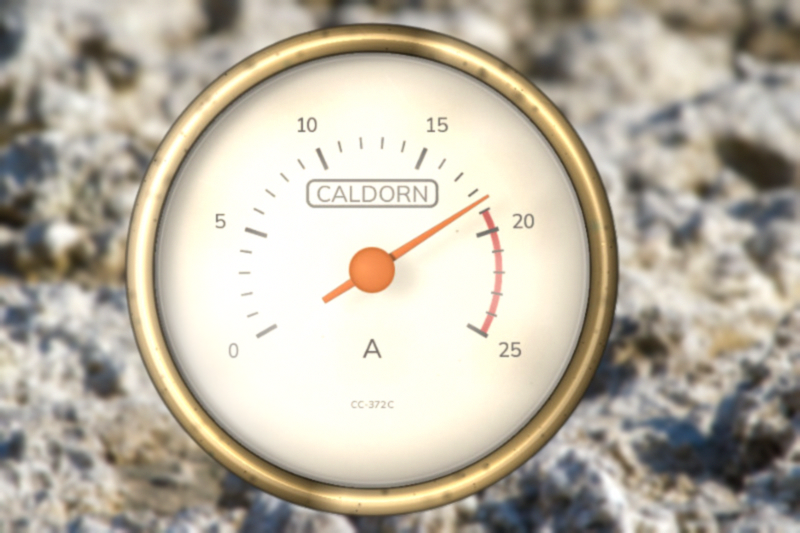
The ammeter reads 18.5 A
